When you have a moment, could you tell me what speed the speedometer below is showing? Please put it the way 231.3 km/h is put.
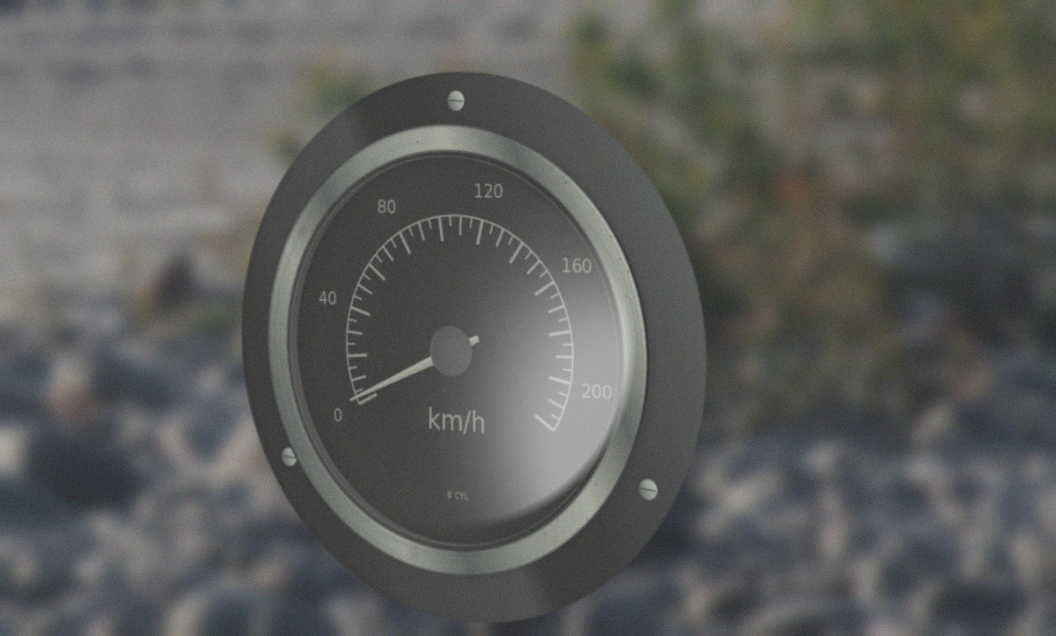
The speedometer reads 2.5 km/h
